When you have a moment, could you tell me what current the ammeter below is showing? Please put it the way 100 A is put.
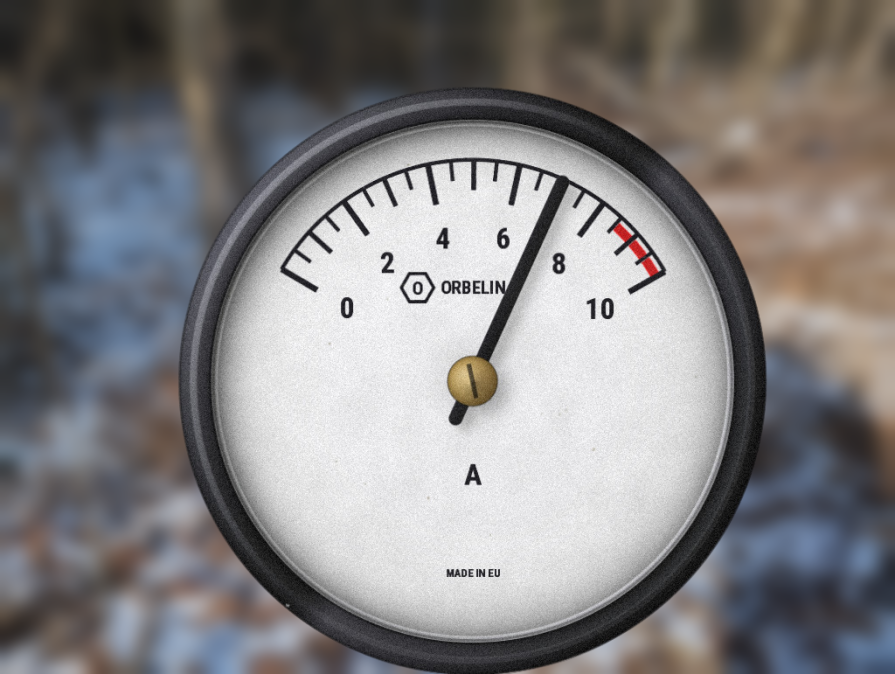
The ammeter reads 7 A
